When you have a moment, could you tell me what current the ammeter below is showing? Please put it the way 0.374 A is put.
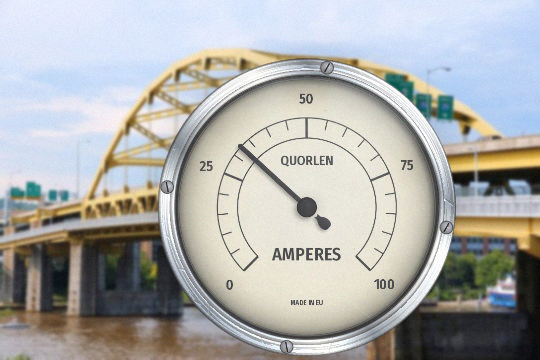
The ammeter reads 32.5 A
